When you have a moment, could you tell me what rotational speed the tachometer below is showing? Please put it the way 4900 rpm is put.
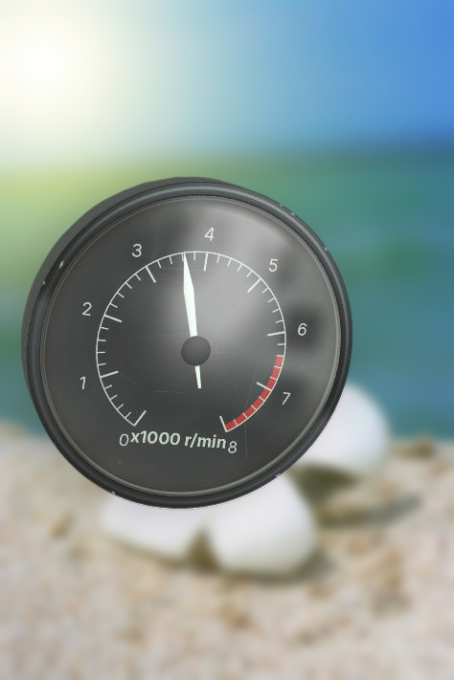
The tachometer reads 3600 rpm
